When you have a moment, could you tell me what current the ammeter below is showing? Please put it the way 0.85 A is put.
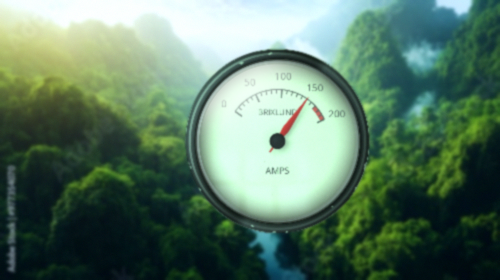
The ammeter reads 150 A
